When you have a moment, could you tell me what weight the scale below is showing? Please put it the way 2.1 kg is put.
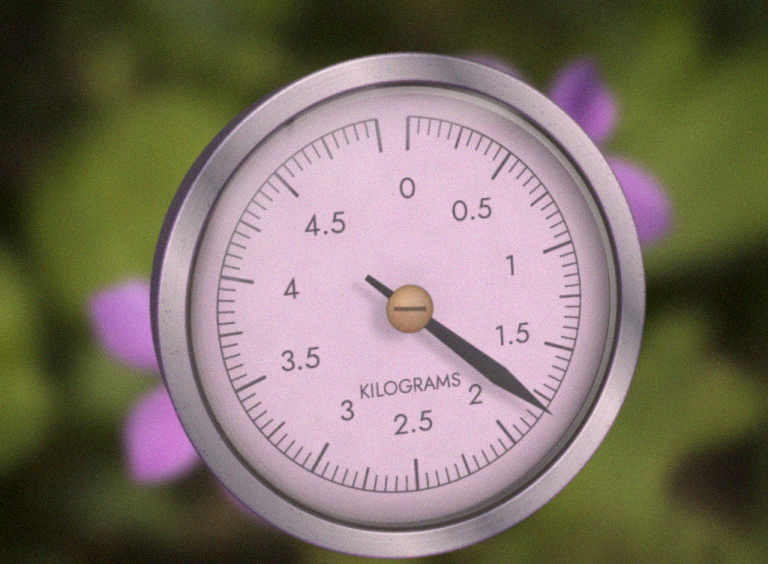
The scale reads 1.8 kg
